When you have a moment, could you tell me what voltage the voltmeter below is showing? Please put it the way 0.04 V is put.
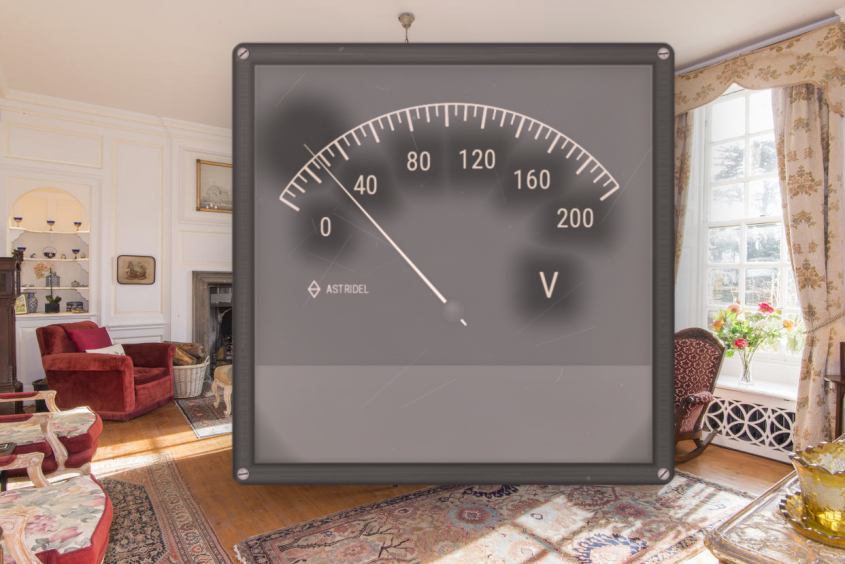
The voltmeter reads 27.5 V
